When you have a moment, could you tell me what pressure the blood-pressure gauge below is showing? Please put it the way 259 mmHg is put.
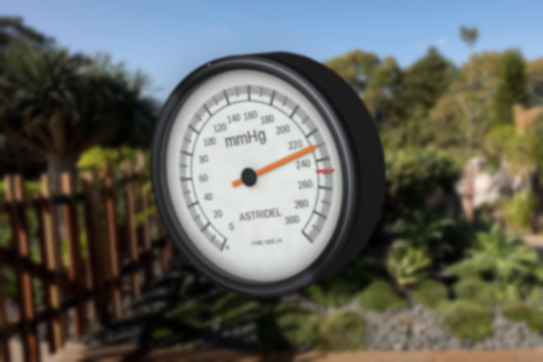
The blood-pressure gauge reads 230 mmHg
